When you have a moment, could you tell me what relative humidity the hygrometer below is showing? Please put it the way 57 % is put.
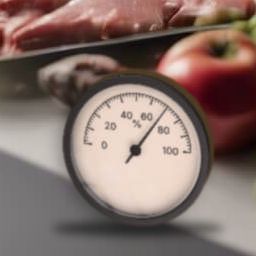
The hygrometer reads 70 %
